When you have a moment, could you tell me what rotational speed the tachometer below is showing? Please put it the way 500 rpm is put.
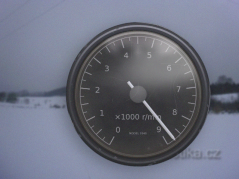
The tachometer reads 8750 rpm
